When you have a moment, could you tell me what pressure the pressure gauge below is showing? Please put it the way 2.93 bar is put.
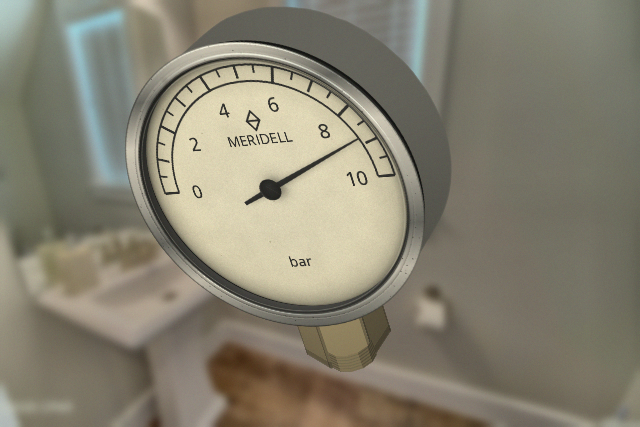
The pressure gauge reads 8.75 bar
